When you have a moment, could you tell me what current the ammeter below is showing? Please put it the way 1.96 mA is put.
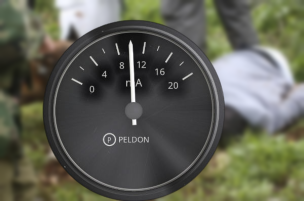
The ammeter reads 10 mA
